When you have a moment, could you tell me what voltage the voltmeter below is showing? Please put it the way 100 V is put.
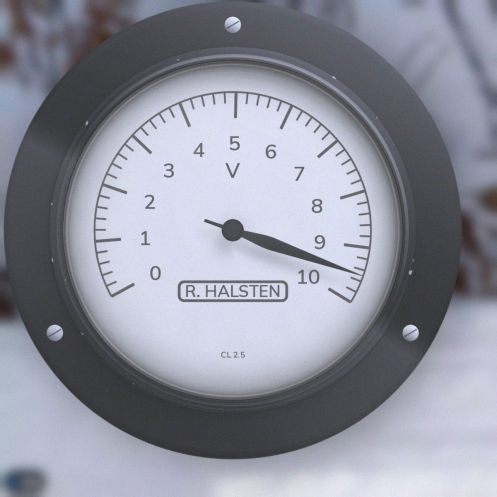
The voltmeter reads 9.5 V
